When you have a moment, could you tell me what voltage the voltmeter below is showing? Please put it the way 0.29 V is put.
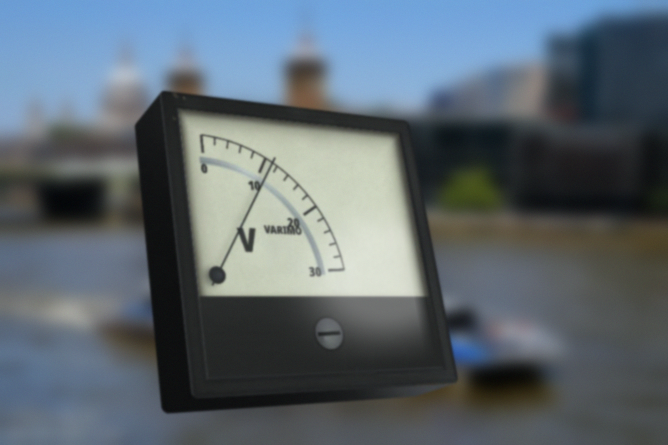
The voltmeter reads 11 V
